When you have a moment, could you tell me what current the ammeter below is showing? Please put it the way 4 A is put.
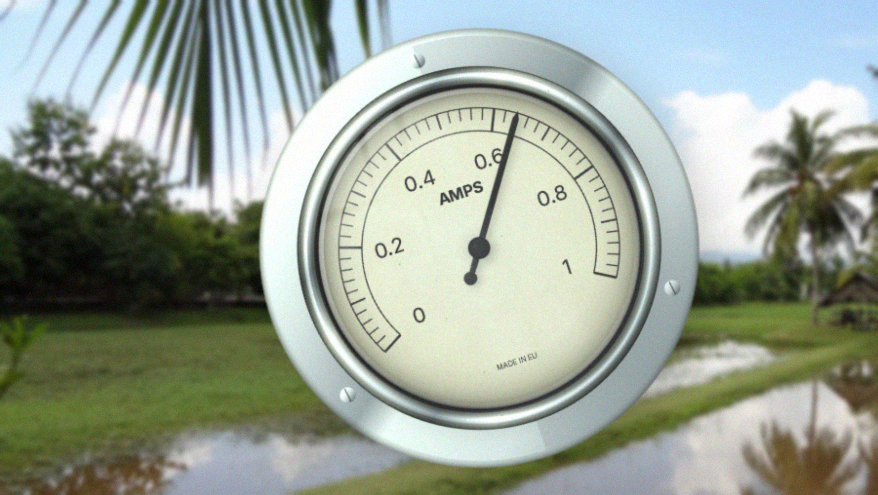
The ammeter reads 0.64 A
